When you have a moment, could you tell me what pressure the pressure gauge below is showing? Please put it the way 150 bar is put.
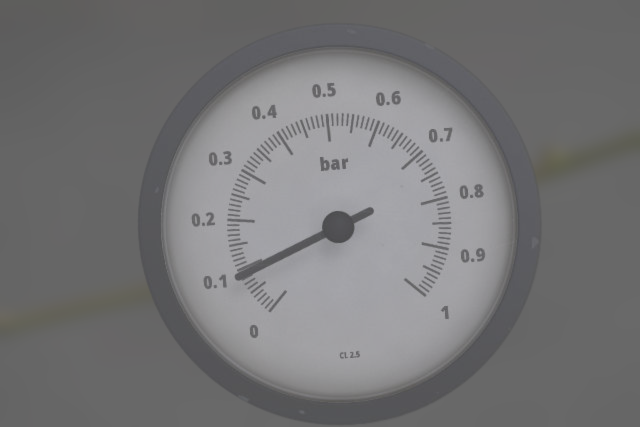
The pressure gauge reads 0.09 bar
